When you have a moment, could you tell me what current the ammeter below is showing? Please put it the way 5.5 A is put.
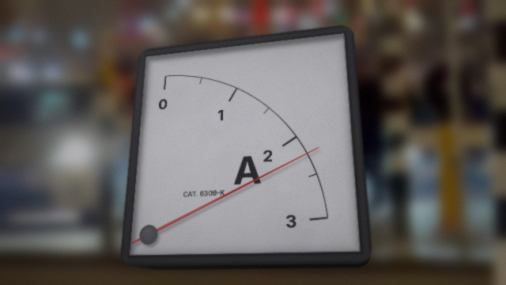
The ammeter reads 2.25 A
